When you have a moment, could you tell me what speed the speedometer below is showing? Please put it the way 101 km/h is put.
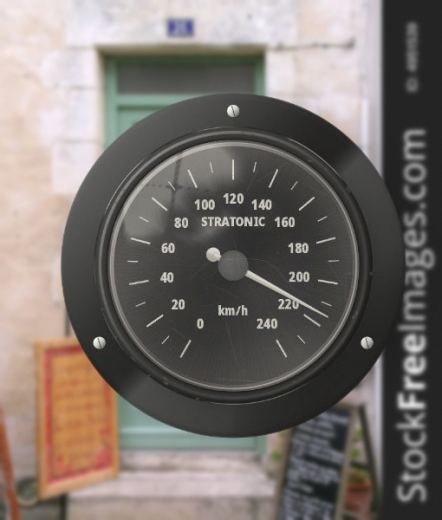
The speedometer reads 215 km/h
